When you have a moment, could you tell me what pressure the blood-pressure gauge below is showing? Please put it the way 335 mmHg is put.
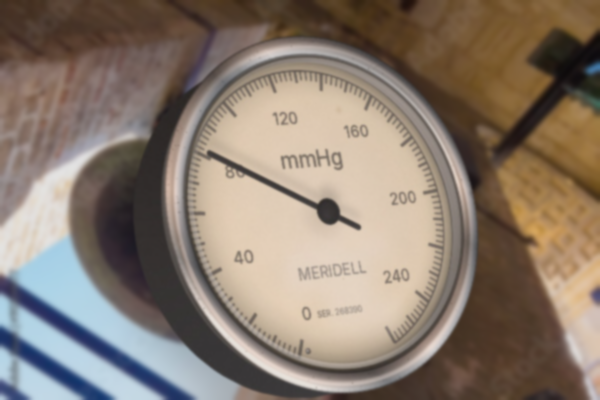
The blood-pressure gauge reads 80 mmHg
